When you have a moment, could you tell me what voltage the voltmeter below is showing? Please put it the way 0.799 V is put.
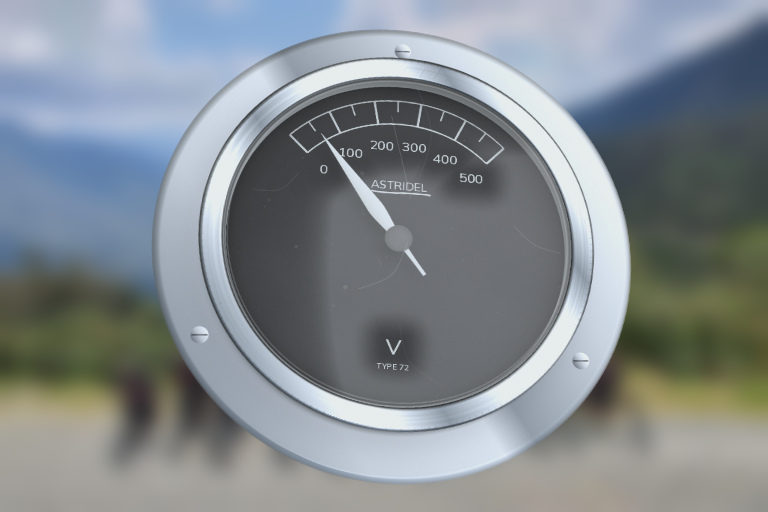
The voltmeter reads 50 V
